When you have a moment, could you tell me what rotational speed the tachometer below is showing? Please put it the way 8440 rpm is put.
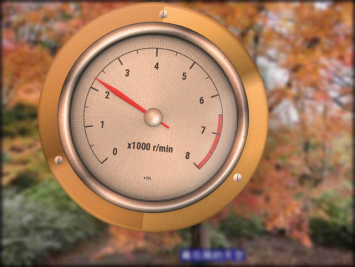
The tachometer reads 2250 rpm
